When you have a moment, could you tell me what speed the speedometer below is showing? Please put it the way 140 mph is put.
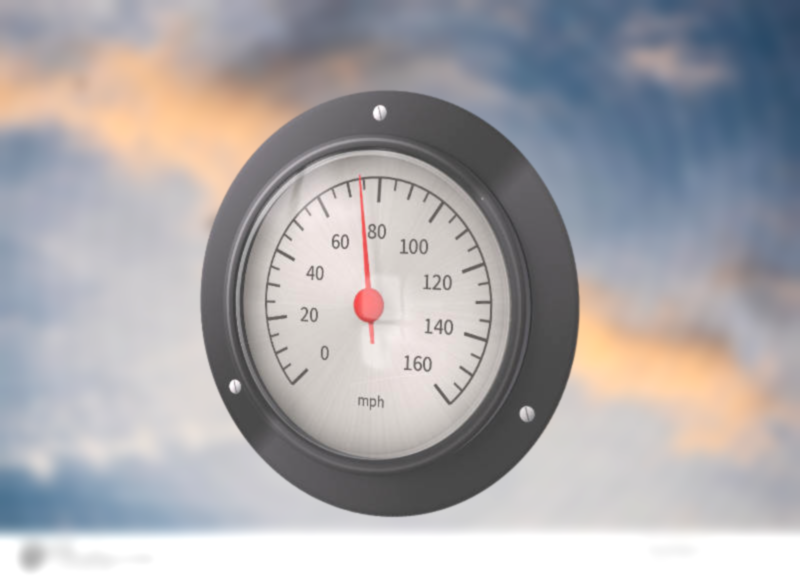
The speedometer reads 75 mph
